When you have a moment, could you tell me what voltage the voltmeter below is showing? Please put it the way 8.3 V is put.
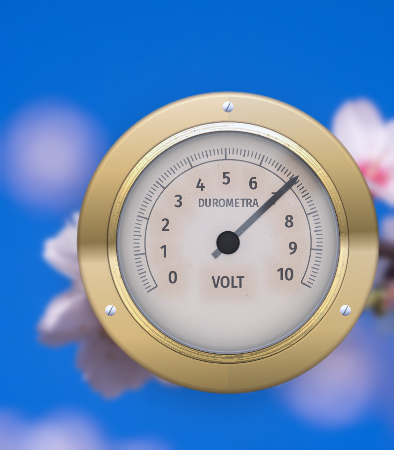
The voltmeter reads 7 V
